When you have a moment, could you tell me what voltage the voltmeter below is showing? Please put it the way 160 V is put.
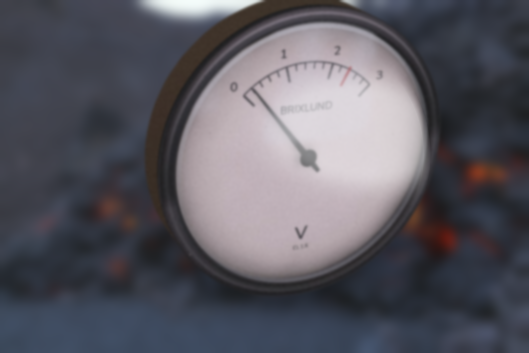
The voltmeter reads 0.2 V
